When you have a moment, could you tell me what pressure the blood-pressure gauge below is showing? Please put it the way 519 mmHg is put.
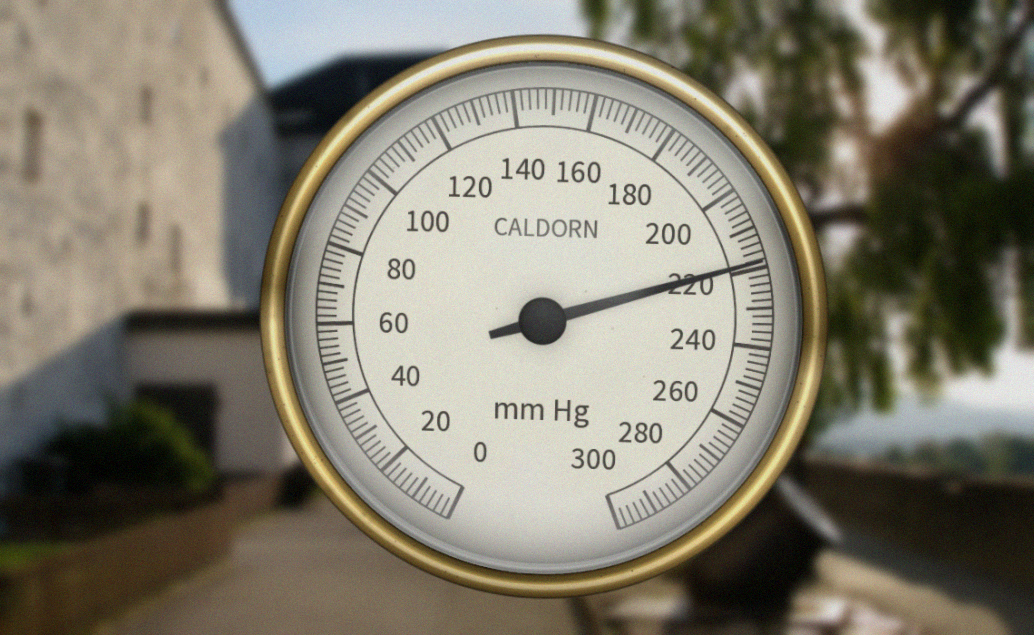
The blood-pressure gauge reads 218 mmHg
